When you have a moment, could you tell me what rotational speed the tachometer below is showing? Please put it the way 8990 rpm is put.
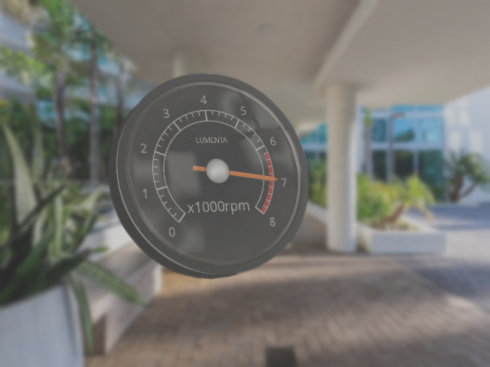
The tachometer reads 7000 rpm
